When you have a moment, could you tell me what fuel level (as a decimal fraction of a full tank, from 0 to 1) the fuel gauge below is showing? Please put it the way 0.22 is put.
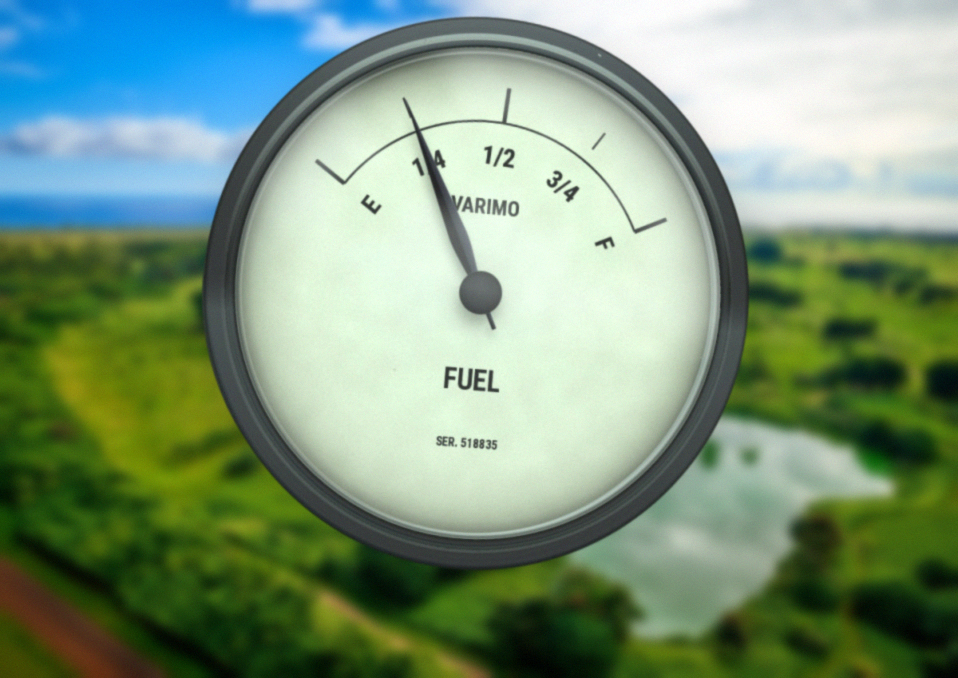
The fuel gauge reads 0.25
